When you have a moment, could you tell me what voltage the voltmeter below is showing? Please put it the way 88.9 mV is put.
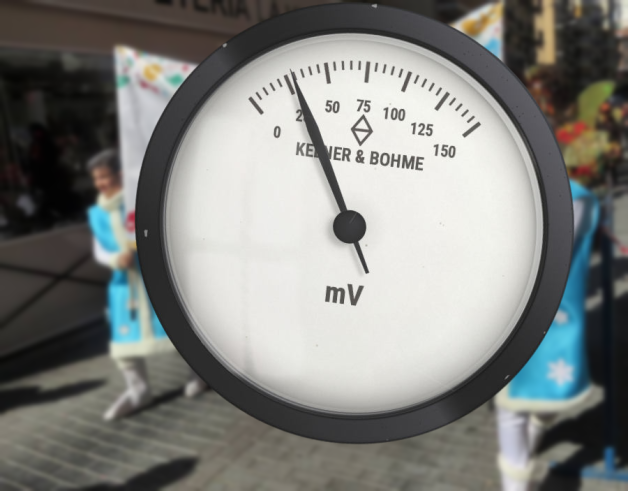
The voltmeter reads 30 mV
